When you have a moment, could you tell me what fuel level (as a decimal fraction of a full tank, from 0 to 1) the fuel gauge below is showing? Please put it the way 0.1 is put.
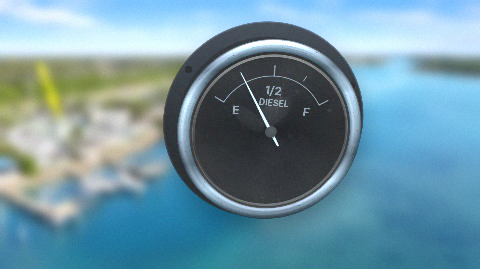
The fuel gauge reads 0.25
